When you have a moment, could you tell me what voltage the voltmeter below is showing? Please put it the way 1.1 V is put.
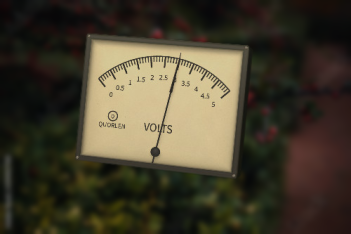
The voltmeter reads 3 V
